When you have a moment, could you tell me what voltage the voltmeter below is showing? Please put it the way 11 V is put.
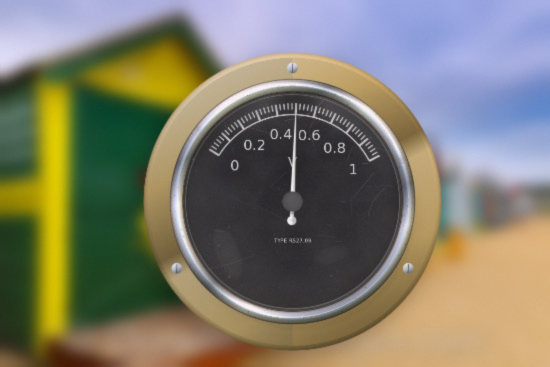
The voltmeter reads 0.5 V
